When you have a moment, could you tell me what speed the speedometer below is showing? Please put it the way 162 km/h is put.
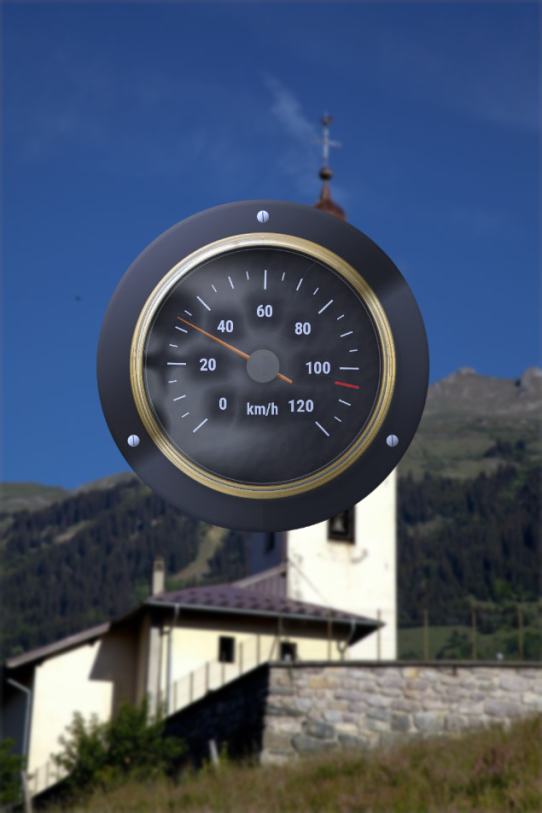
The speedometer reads 32.5 km/h
